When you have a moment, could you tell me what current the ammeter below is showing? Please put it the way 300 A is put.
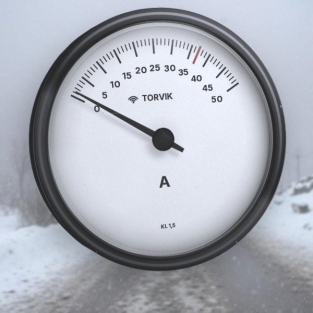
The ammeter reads 1 A
